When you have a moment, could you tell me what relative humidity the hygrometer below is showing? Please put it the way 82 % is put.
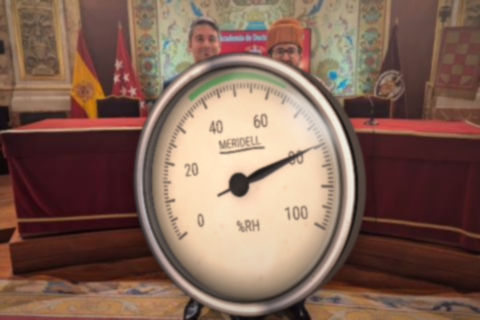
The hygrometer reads 80 %
